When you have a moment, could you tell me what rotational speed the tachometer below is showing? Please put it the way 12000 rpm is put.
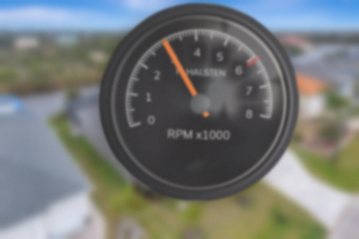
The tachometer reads 3000 rpm
